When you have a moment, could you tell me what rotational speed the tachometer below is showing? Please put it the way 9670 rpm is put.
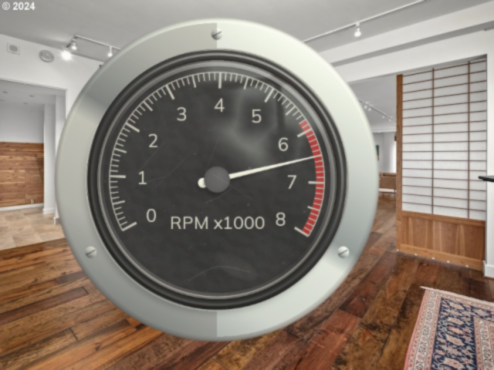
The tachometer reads 6500 rpm
